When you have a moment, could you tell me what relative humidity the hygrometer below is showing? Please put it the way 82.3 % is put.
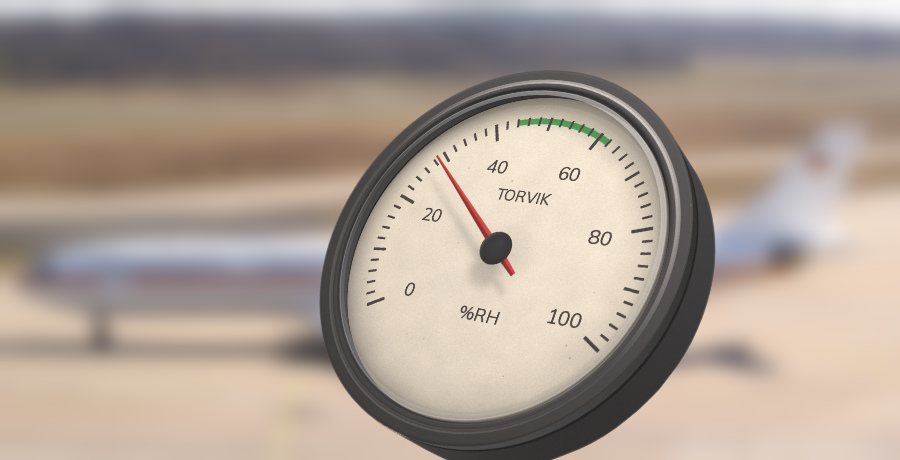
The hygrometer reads 29 %
